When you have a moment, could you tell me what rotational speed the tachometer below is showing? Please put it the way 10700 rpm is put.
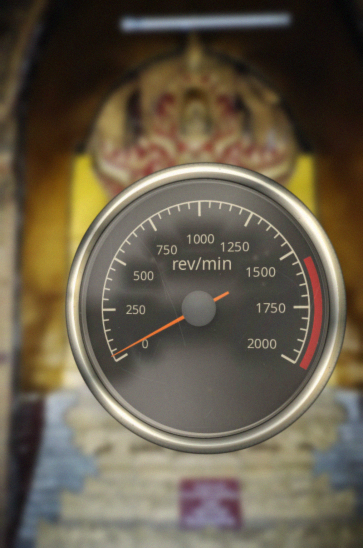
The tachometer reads 25 rpm
